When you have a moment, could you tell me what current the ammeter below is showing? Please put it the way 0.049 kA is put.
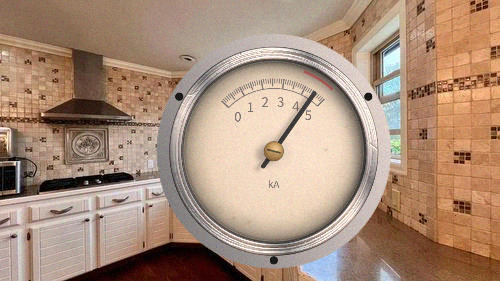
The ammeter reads 4.5 kA
